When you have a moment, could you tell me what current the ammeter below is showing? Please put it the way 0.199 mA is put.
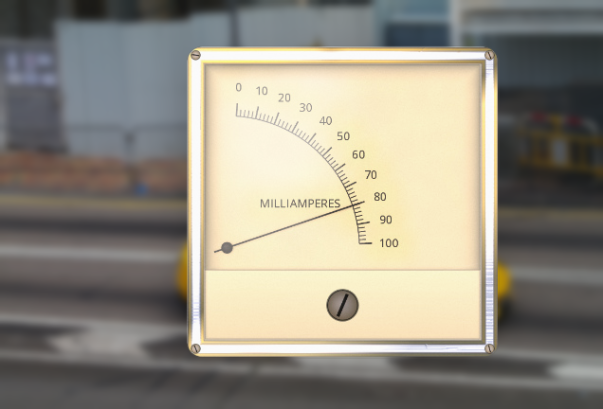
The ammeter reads 80 mA
